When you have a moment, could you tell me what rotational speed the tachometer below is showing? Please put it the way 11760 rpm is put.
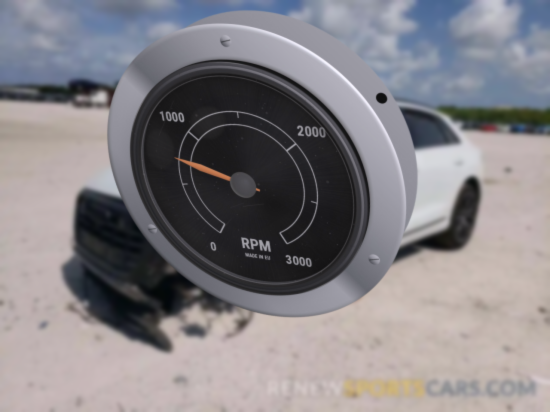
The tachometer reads 750 rpm
